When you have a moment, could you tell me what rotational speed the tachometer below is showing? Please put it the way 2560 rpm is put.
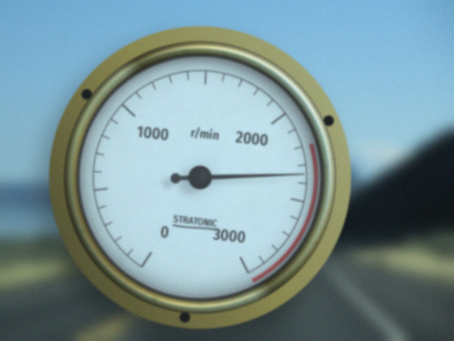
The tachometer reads 2350 rpm
